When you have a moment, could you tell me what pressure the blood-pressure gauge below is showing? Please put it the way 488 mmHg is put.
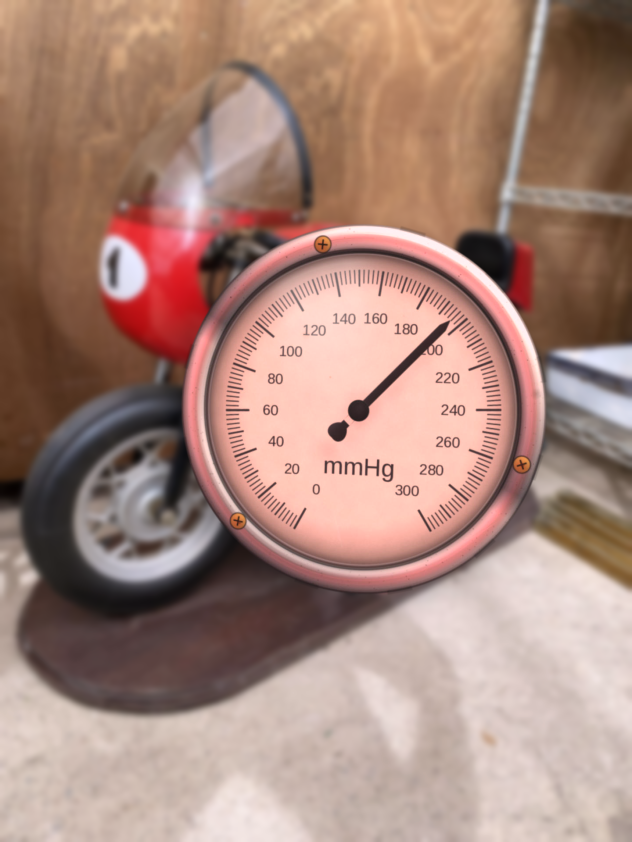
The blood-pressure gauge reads 196 mmHg
